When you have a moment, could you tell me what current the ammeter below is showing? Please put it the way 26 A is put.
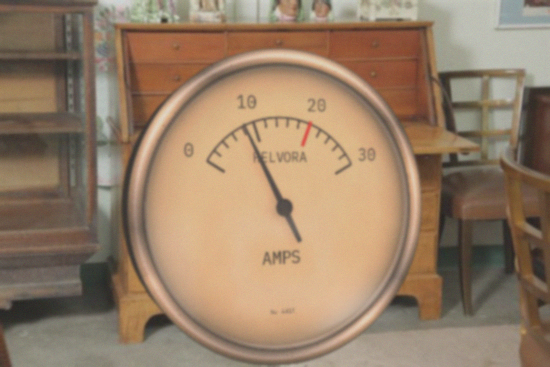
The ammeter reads 8 A
